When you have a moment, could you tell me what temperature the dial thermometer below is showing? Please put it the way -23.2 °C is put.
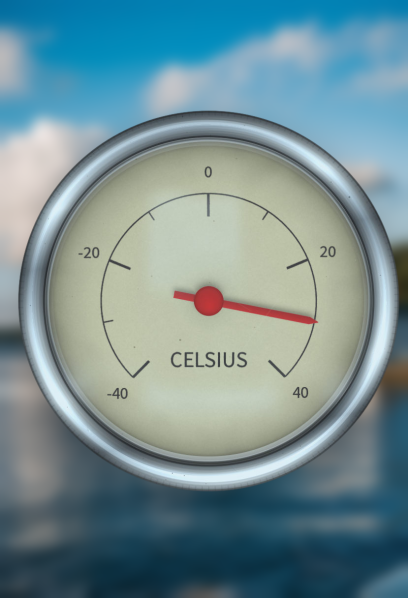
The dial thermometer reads 30 °C
